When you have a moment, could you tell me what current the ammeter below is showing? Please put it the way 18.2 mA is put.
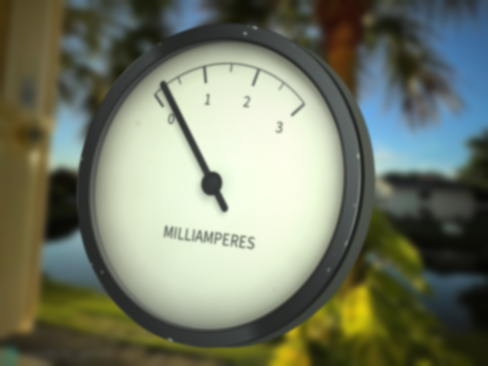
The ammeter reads 0.25 mA
